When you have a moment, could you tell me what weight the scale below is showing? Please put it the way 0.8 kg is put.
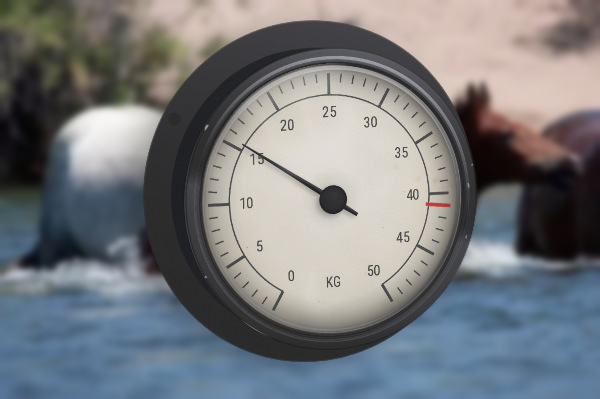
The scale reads 15.5 kg
